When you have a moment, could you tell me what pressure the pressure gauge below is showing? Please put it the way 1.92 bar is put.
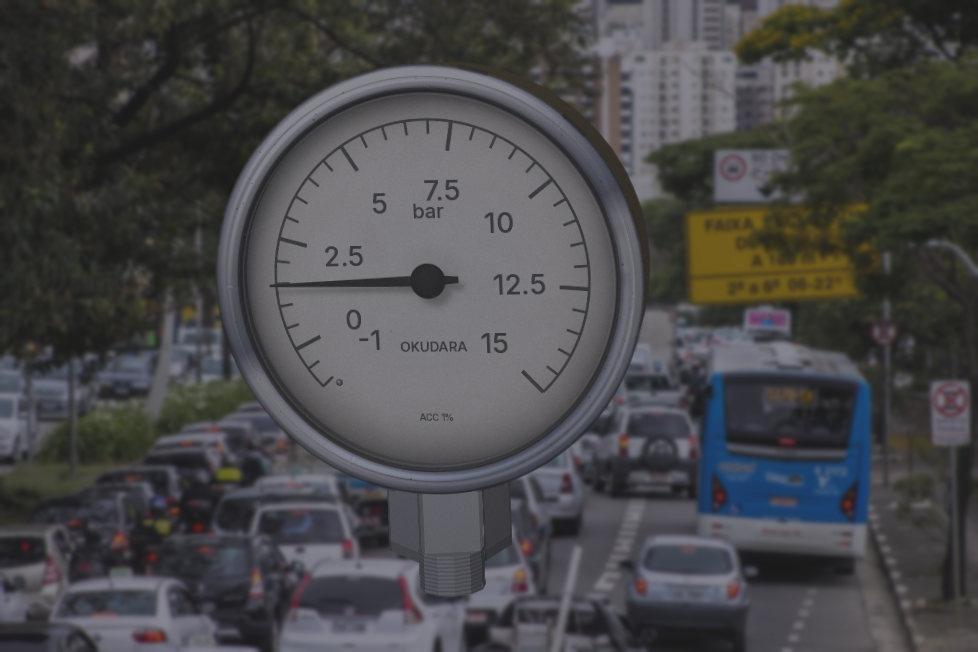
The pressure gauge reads 1.5 bar
